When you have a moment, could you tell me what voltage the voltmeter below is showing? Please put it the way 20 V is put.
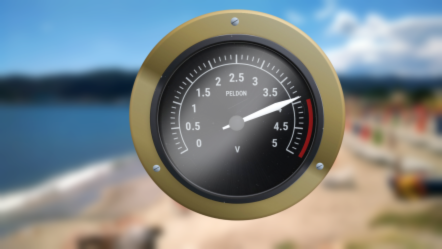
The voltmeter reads 3.9 V
